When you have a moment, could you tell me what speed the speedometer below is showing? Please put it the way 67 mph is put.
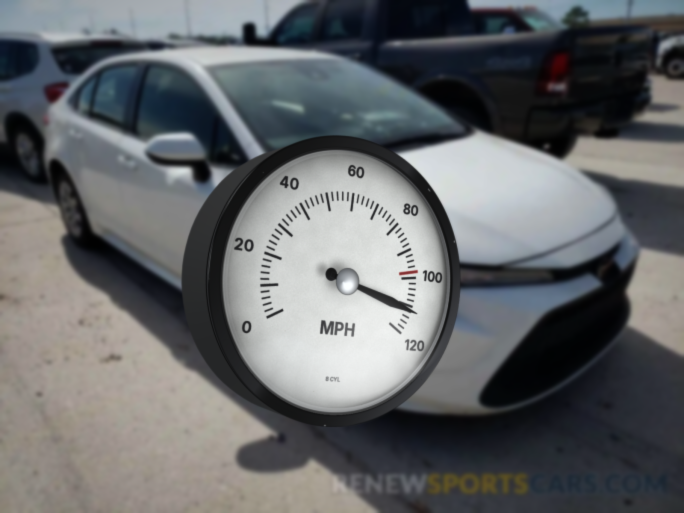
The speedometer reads 112 mph
